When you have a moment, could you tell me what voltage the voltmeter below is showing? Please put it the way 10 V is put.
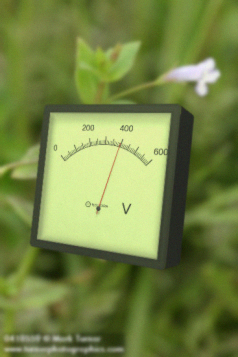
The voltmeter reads 400 V
